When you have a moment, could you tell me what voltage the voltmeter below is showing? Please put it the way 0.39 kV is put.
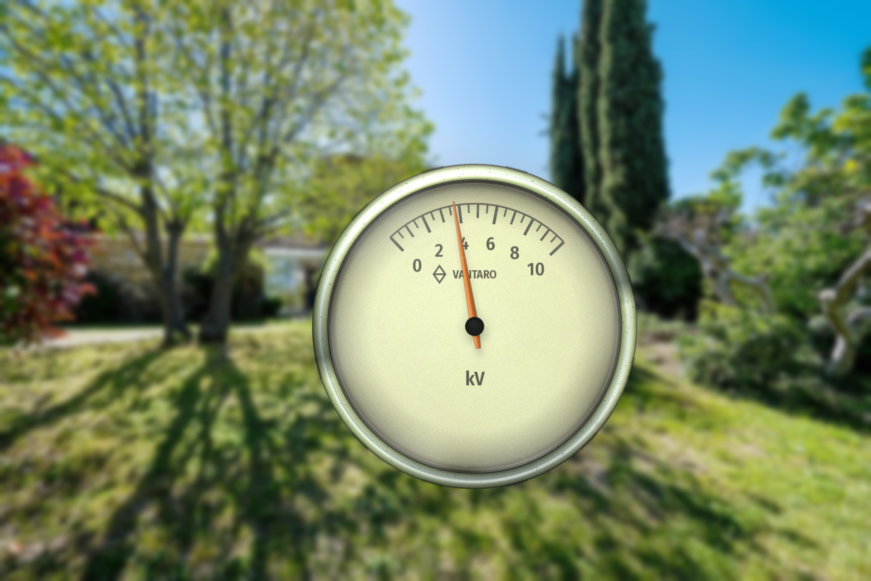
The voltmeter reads 3.75 kV
